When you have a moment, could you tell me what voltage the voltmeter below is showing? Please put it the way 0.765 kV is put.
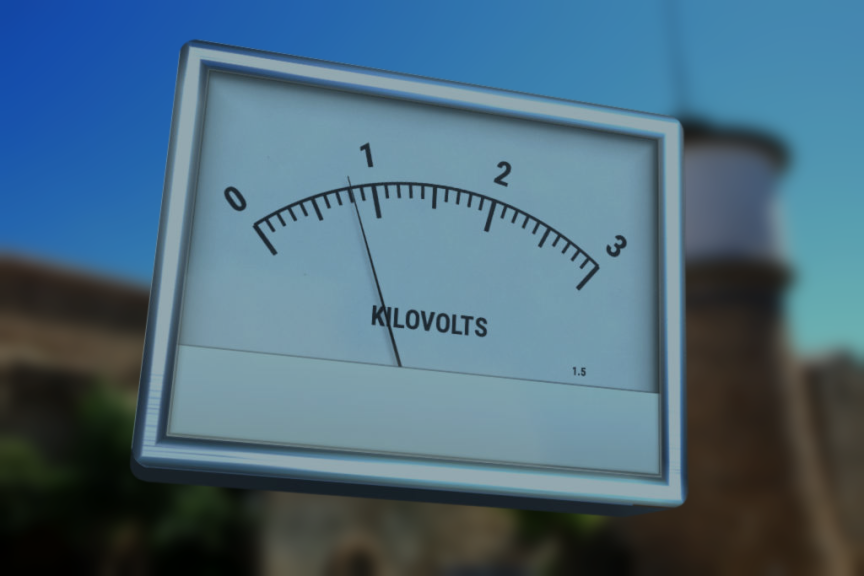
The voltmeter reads 0.8 kV
